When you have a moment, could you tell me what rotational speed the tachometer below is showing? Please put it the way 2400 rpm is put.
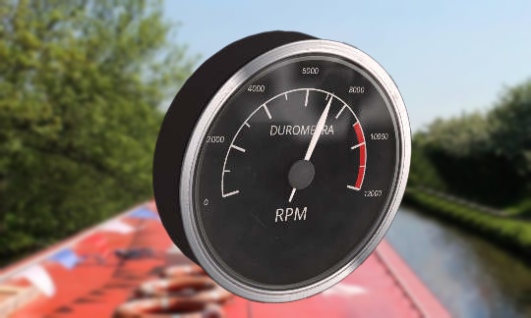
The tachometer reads 7000 rpm
